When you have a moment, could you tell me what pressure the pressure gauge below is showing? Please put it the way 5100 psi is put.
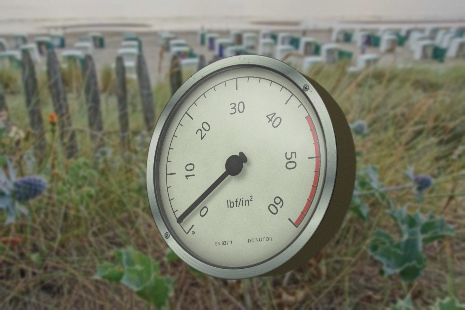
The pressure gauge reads 2 psi
